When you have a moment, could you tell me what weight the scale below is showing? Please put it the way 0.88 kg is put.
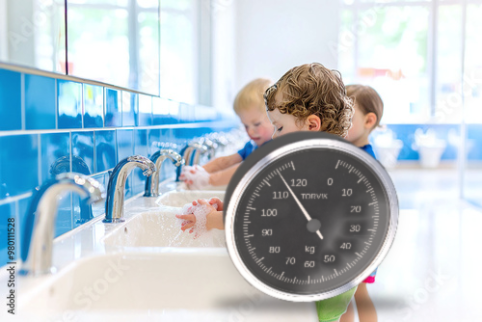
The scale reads 115 kg
